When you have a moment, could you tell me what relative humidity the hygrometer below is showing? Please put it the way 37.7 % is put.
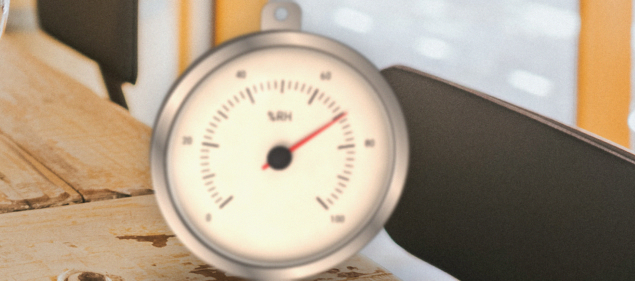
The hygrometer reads 70 %
